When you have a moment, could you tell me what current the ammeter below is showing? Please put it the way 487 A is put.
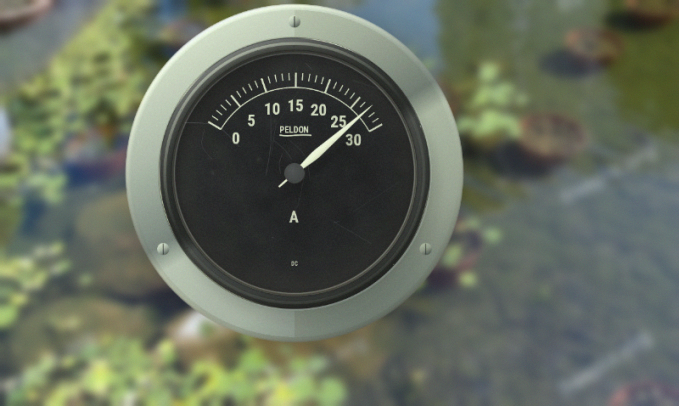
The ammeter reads 27 A
